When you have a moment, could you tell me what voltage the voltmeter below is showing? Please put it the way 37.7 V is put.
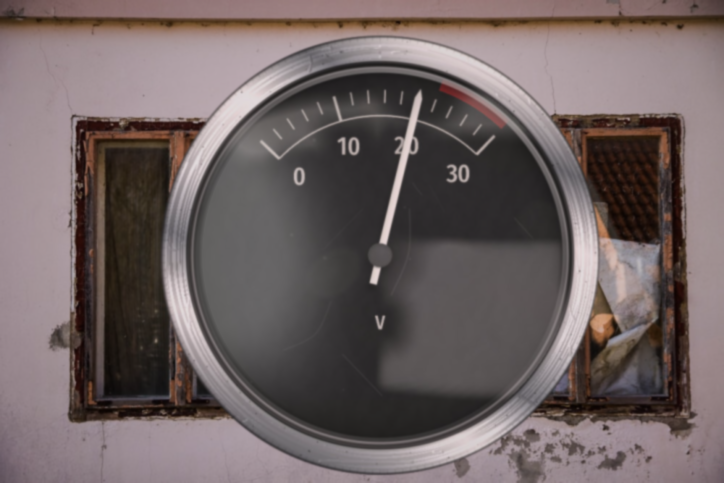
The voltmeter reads 20 V
